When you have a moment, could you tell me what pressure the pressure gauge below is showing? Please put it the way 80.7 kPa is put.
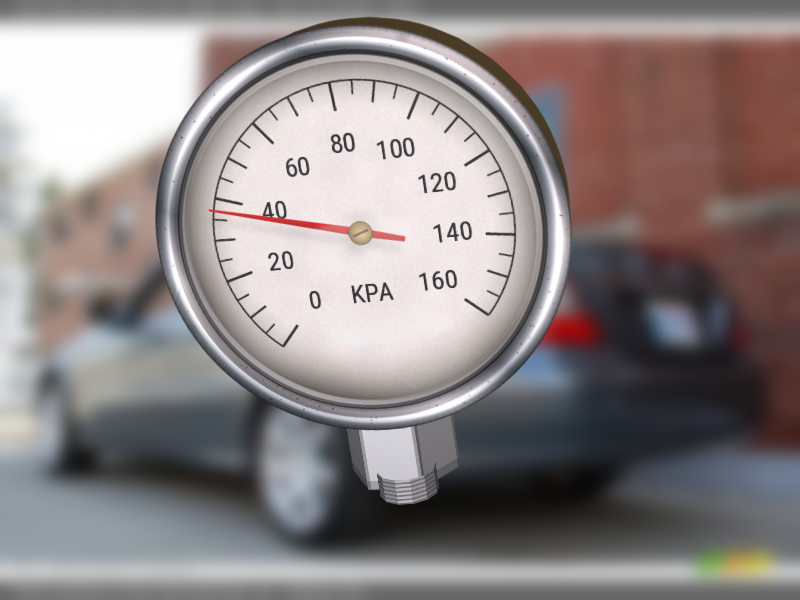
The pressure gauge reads 37.5 kPa
